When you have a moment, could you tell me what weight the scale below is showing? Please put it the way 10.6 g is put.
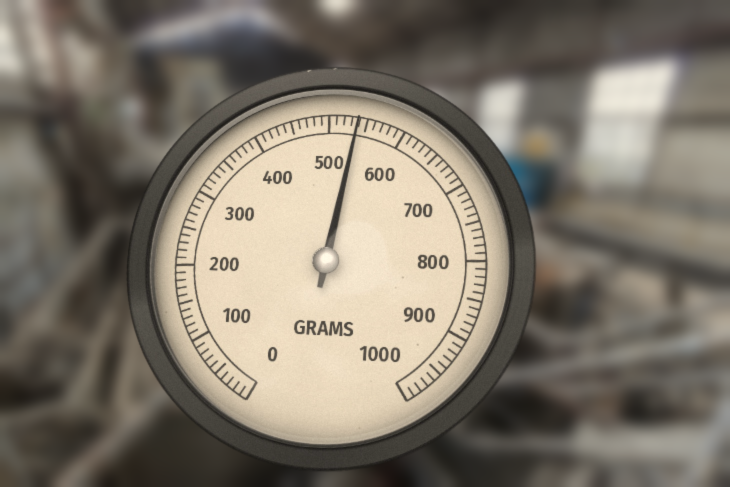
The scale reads 540 g
